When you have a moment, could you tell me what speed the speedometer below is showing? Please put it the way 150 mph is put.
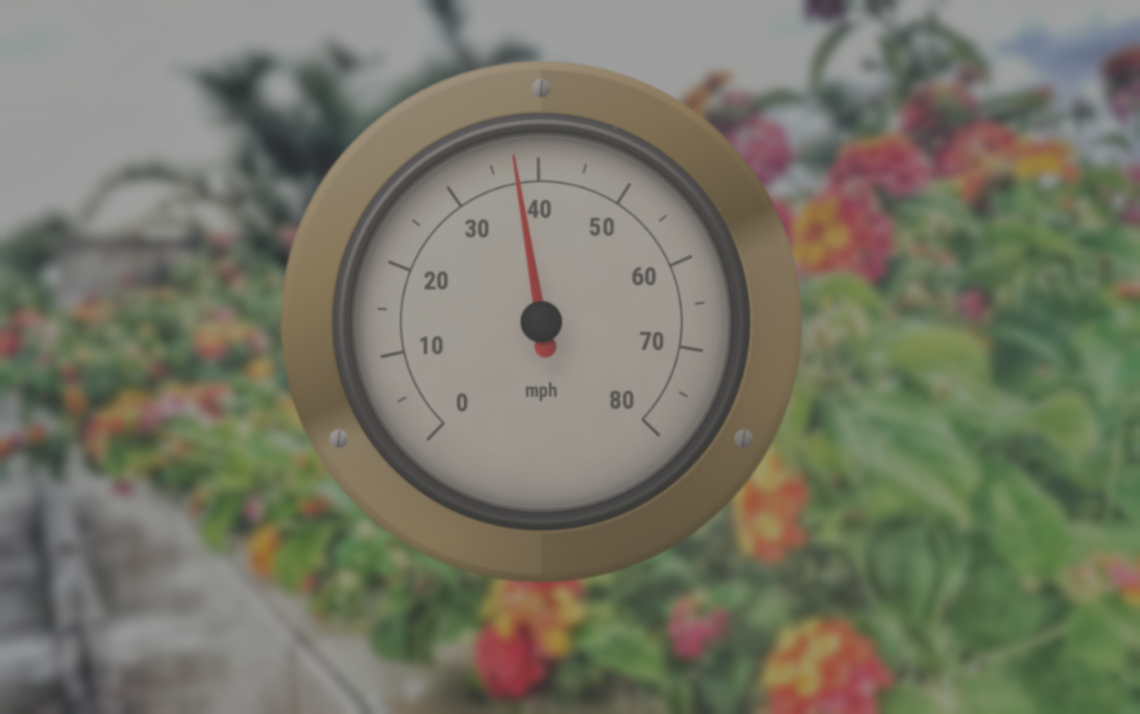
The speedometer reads 37.5 mph
